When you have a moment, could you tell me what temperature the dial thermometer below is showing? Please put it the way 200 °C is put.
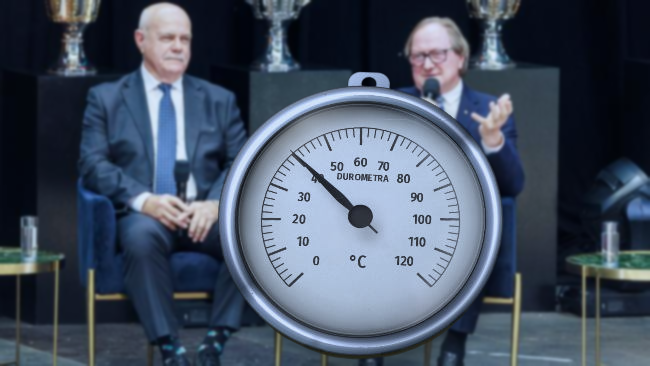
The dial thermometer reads 40 °C
